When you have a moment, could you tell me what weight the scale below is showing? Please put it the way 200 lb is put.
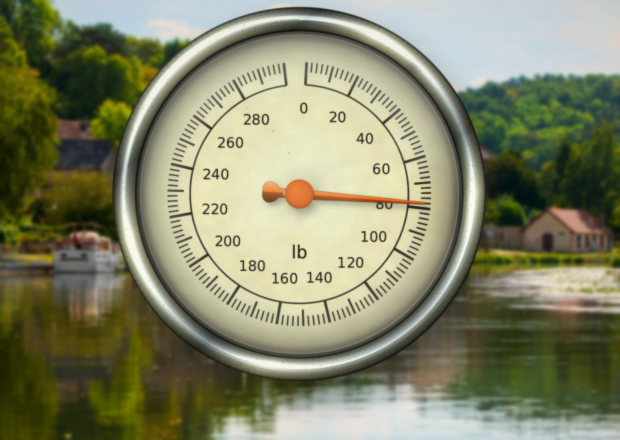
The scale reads 78 lb
